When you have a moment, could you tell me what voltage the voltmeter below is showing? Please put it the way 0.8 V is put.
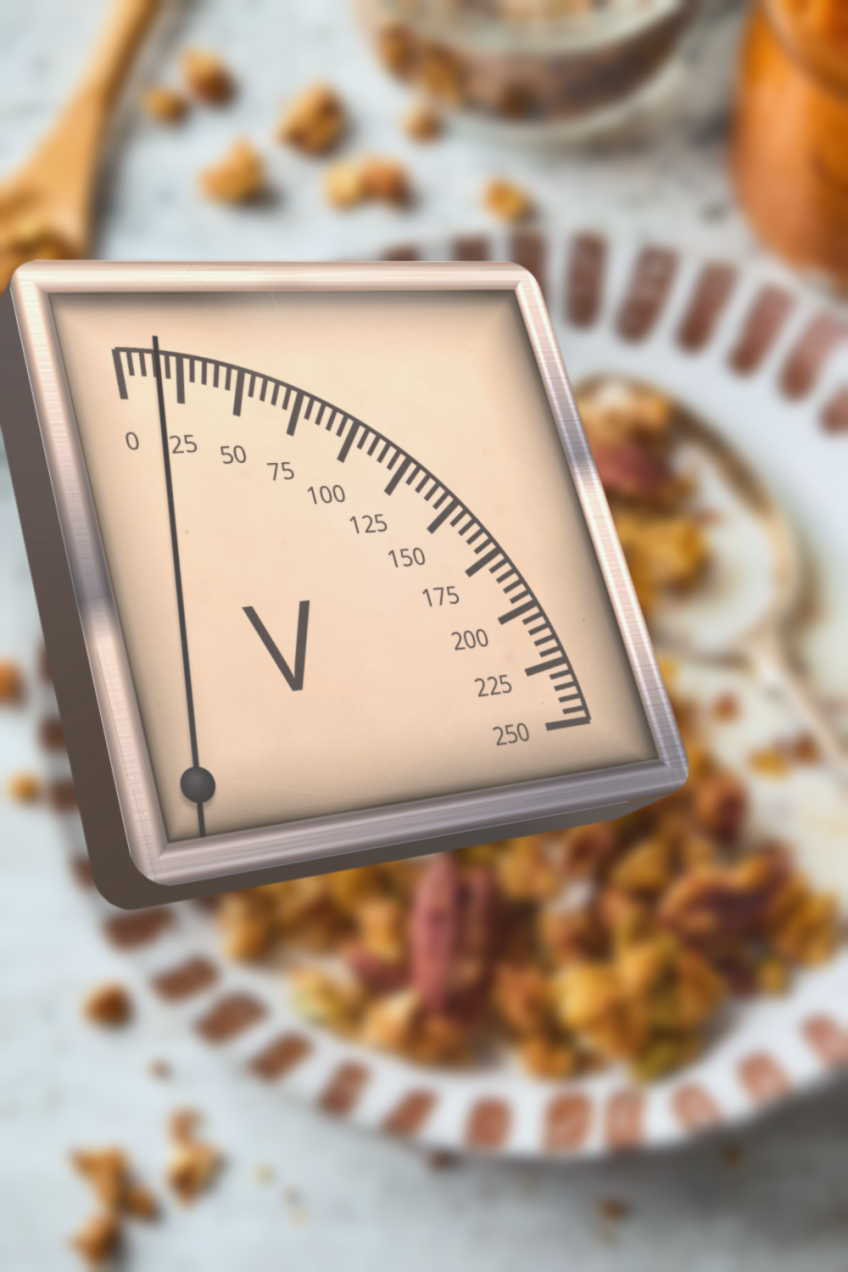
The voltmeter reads 15 V
